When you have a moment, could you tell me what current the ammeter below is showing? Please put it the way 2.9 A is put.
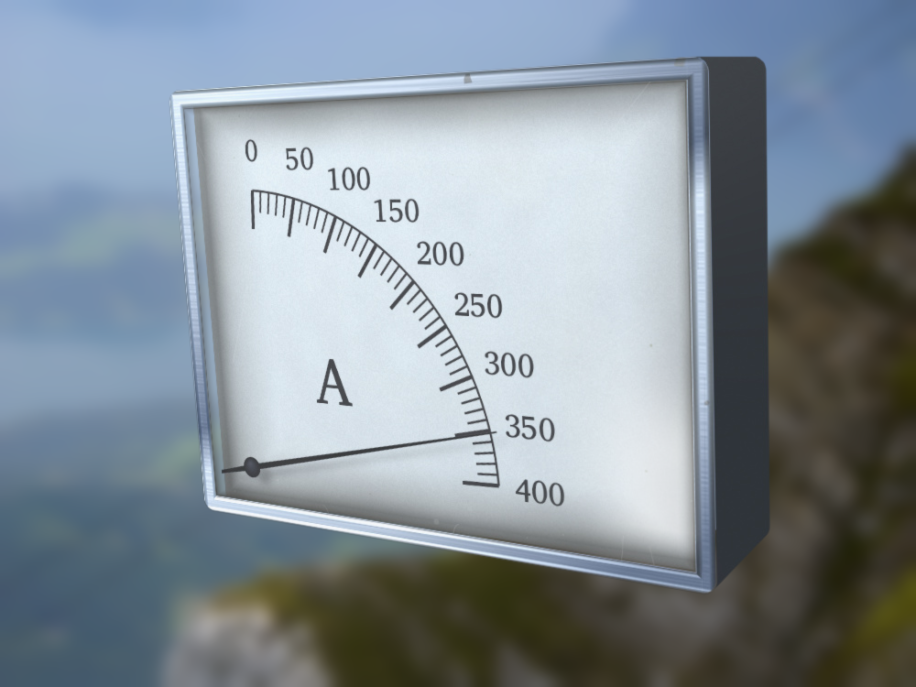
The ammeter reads 350 A
